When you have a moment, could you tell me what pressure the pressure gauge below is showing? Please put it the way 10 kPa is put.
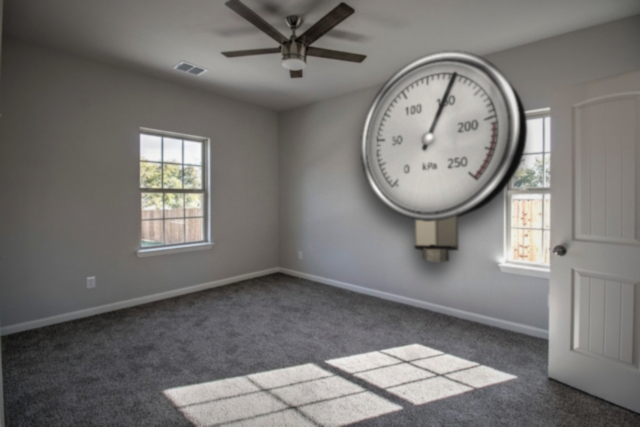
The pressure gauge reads 150 kPa
